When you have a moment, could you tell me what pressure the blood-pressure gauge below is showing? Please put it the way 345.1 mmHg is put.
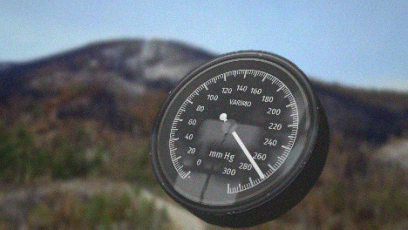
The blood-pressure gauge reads 270 mmHg
